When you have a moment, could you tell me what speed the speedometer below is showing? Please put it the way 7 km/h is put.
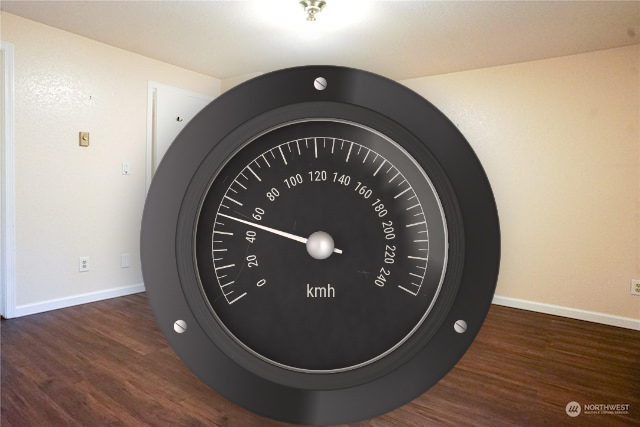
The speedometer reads 50 km/h
